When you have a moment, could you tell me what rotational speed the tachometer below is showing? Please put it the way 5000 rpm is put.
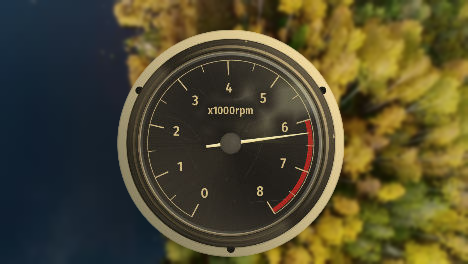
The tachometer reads 6250 rpm
